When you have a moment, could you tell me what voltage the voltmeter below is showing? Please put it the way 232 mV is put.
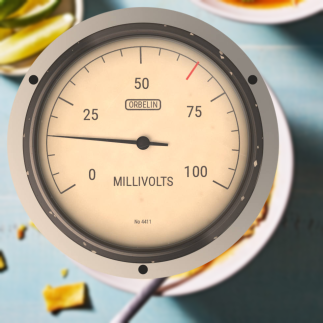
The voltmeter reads 15 mV
